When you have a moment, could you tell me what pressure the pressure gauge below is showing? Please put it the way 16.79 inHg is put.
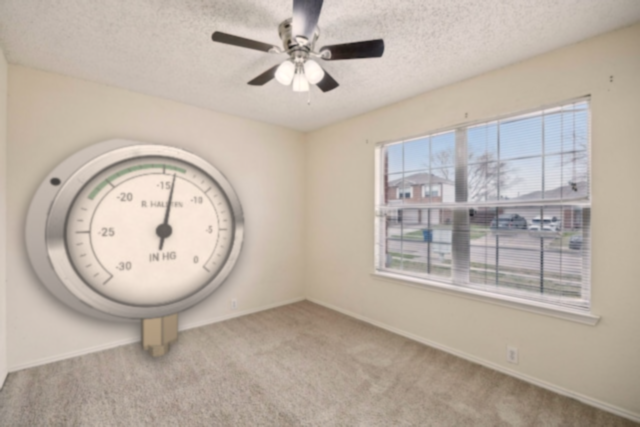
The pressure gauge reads -14 inHg
